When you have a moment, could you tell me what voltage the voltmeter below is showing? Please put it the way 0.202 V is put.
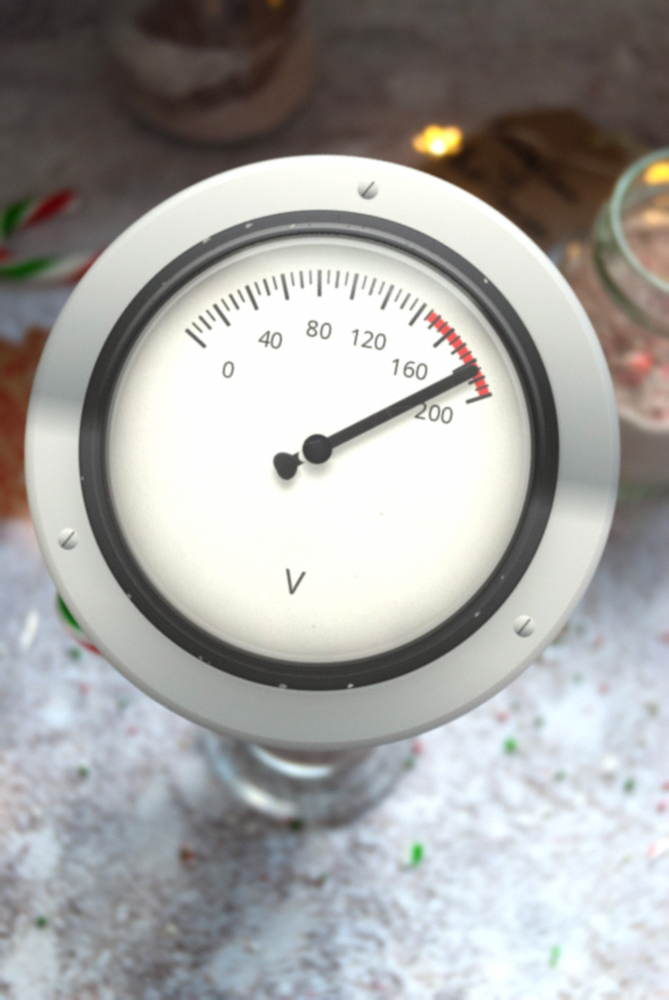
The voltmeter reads 185 V
